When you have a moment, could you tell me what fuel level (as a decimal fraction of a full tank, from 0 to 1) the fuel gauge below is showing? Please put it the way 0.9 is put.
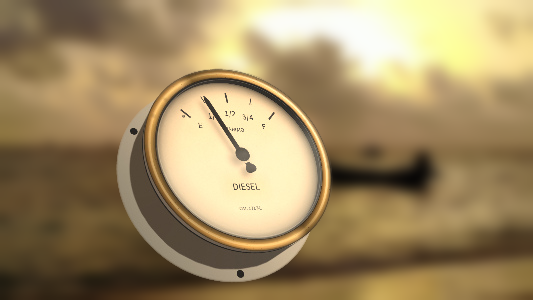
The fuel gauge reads 0.25
